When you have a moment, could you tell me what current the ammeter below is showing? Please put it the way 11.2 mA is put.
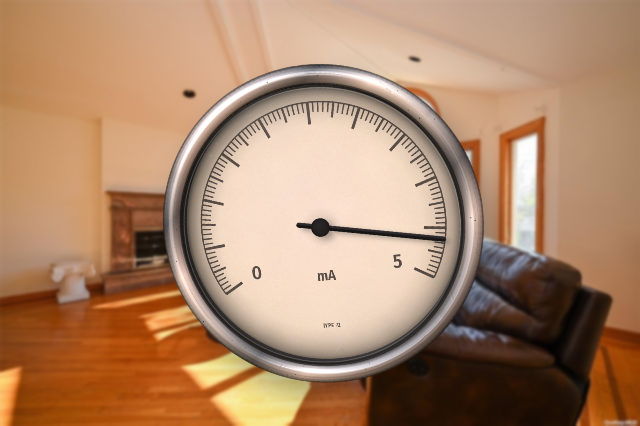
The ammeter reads 4.6 mA
